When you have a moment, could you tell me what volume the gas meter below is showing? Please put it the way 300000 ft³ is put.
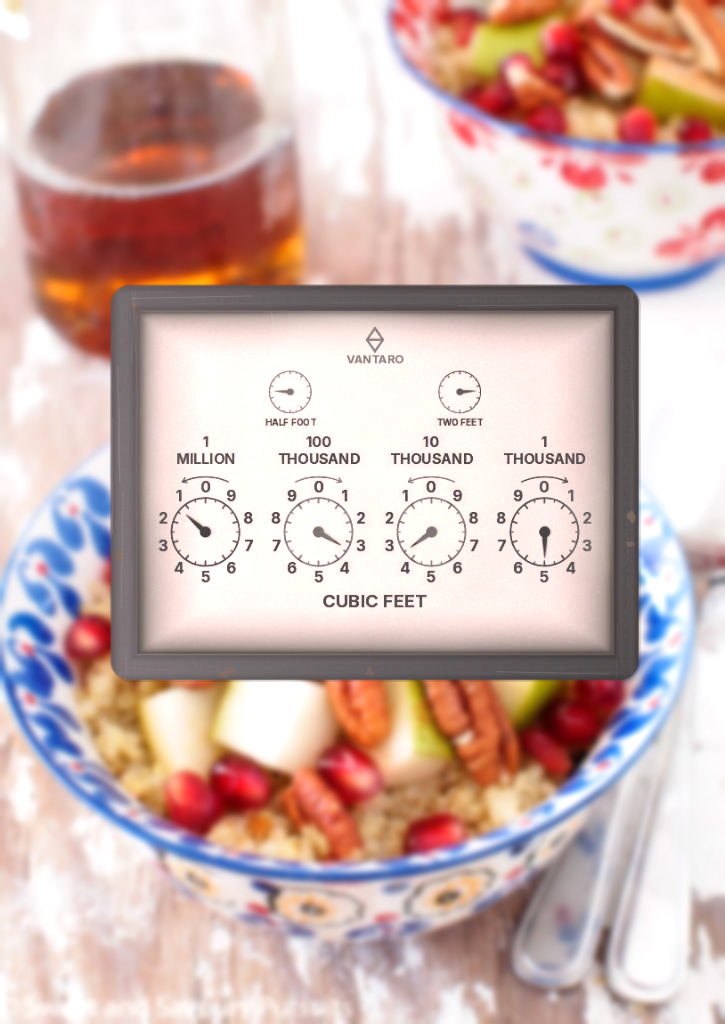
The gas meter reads 133500 ft³
